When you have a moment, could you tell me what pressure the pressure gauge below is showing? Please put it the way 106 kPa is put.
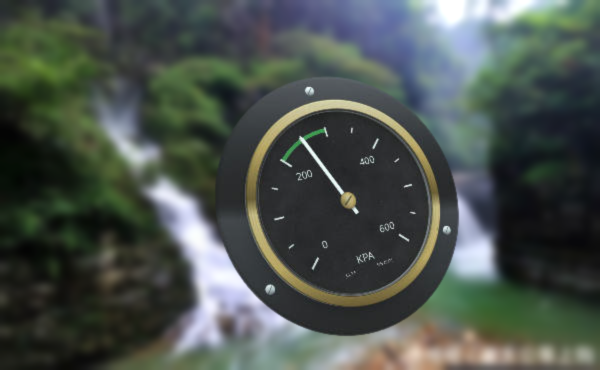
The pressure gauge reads 250 kPa
